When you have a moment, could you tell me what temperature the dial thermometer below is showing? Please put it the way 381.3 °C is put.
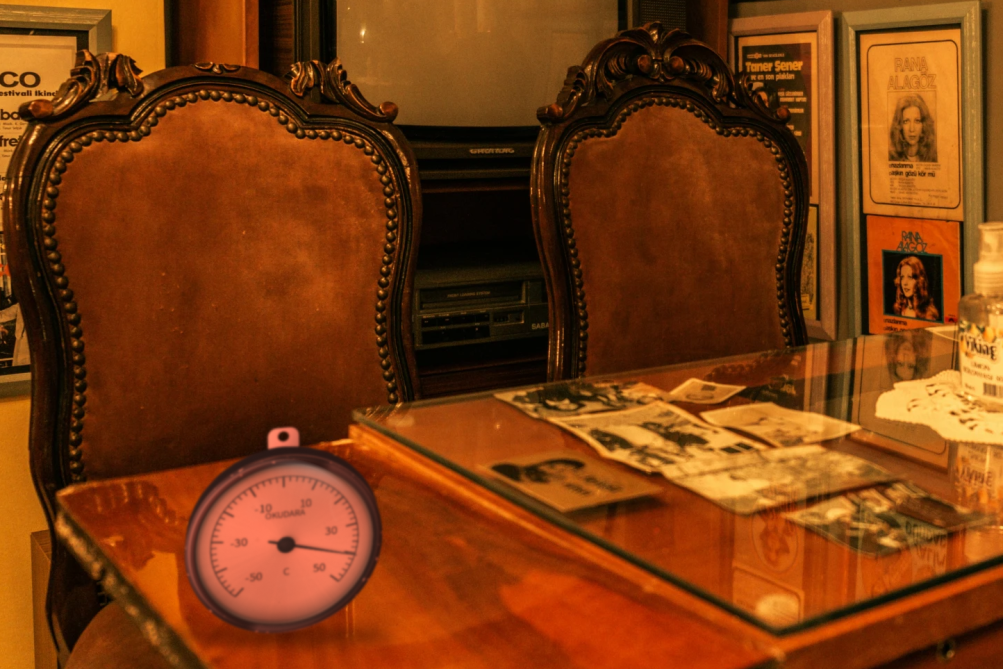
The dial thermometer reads 40 °C
